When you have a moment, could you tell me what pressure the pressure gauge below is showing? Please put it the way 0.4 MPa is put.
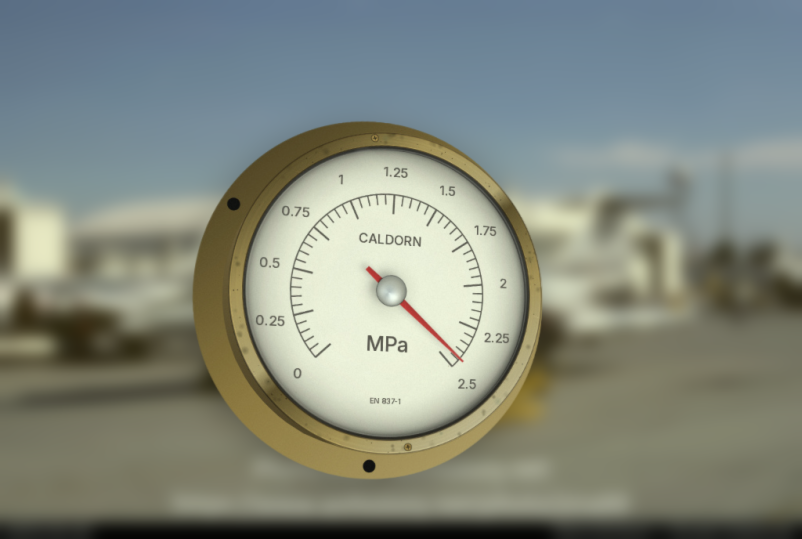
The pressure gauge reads 2.45 MPa
